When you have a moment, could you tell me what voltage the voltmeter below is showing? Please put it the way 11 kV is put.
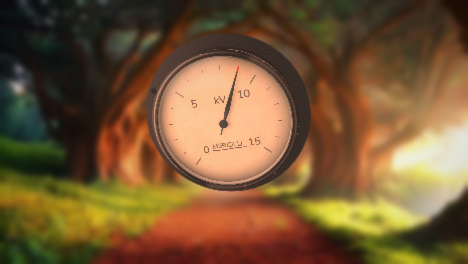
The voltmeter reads 9 kV
